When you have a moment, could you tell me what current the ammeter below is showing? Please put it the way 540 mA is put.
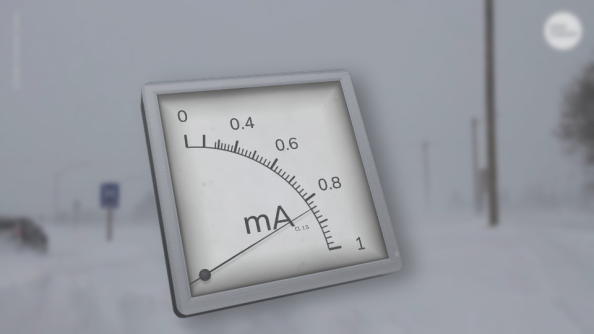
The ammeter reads 0.84 mA
